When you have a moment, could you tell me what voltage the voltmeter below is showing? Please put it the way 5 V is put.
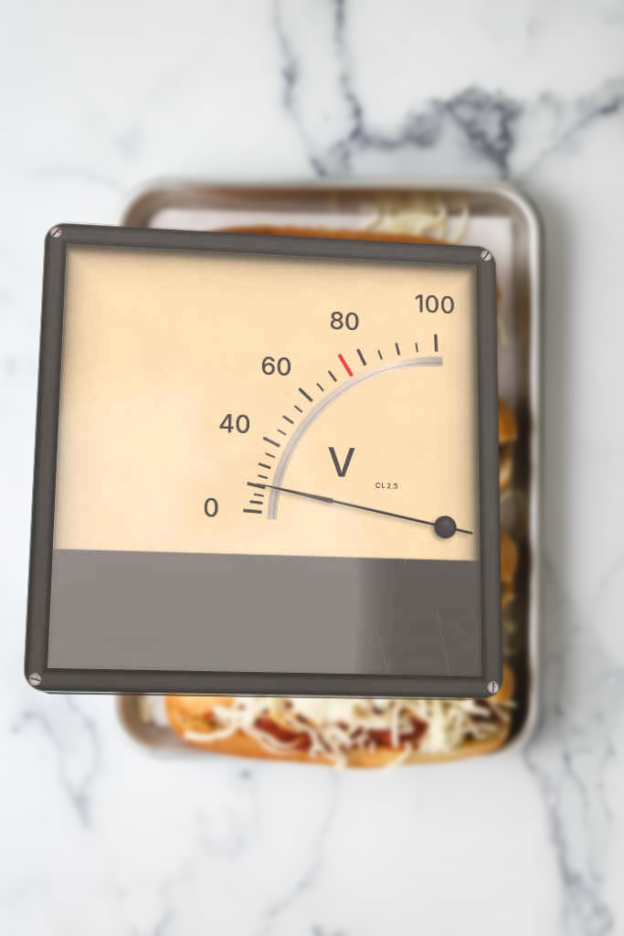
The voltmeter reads 20 V
